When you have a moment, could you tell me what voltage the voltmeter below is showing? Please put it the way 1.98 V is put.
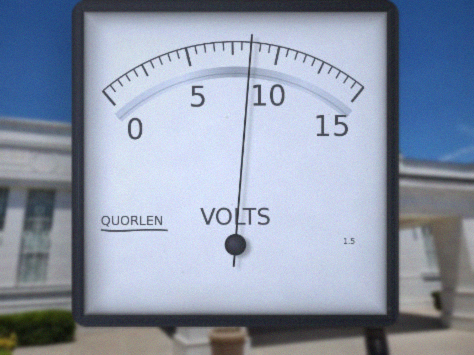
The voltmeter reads 8.5 V
